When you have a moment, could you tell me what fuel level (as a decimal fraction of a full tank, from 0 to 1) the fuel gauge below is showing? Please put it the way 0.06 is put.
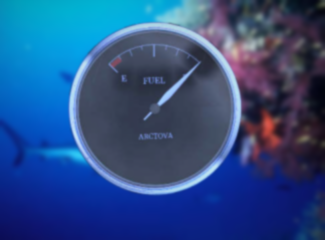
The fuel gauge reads 1
